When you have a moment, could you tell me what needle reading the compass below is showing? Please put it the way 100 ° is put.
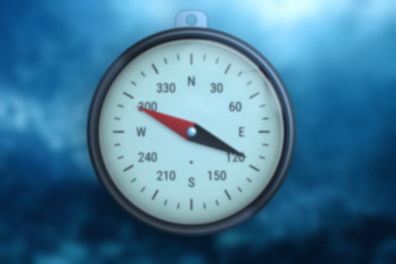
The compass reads 295 °
